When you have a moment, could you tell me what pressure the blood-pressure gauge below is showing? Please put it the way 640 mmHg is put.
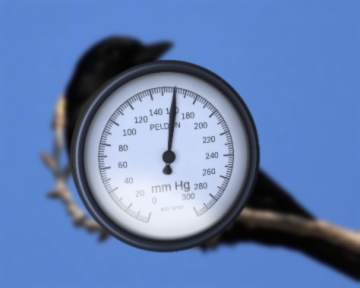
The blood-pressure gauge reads 160 mmHg
